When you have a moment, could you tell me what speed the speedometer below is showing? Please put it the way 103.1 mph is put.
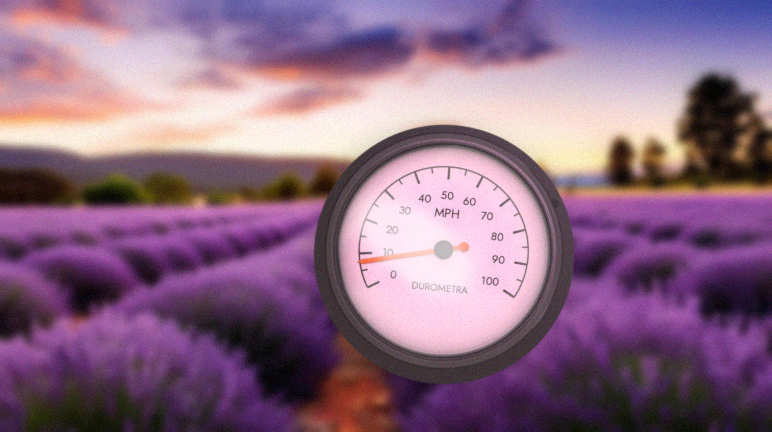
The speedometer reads 7.5 mph
